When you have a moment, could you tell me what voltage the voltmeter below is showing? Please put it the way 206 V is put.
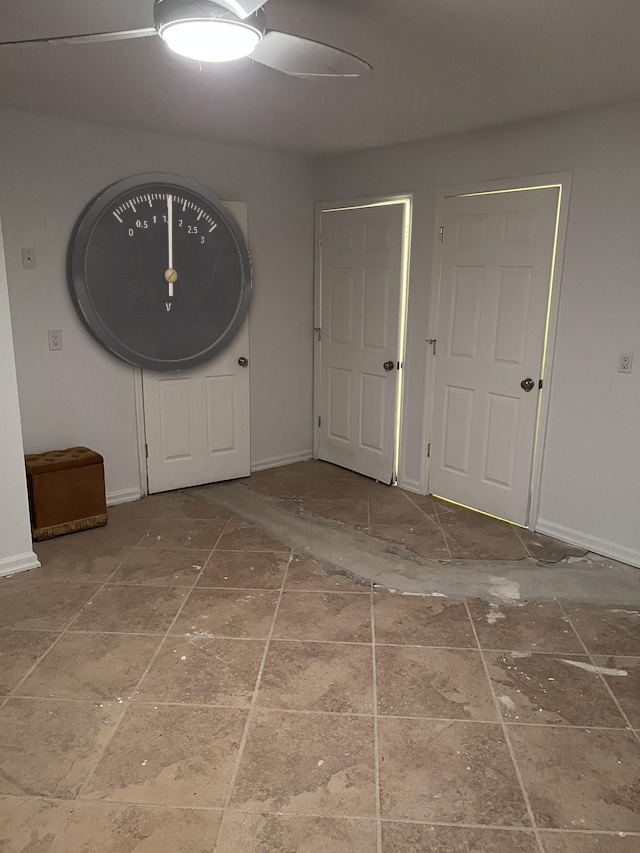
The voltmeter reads 1.5 V
